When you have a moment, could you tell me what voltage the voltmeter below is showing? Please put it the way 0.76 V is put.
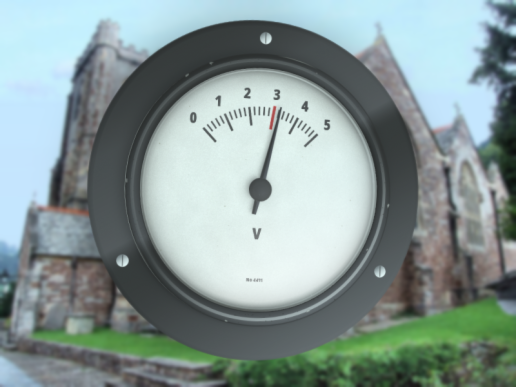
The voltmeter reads 3.2 V
